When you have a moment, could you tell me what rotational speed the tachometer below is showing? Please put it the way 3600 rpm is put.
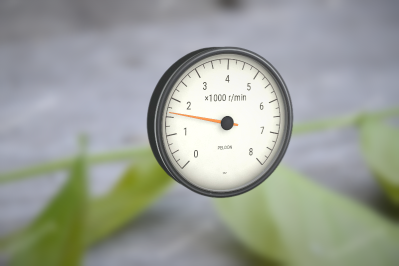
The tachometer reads 1625 rpm
